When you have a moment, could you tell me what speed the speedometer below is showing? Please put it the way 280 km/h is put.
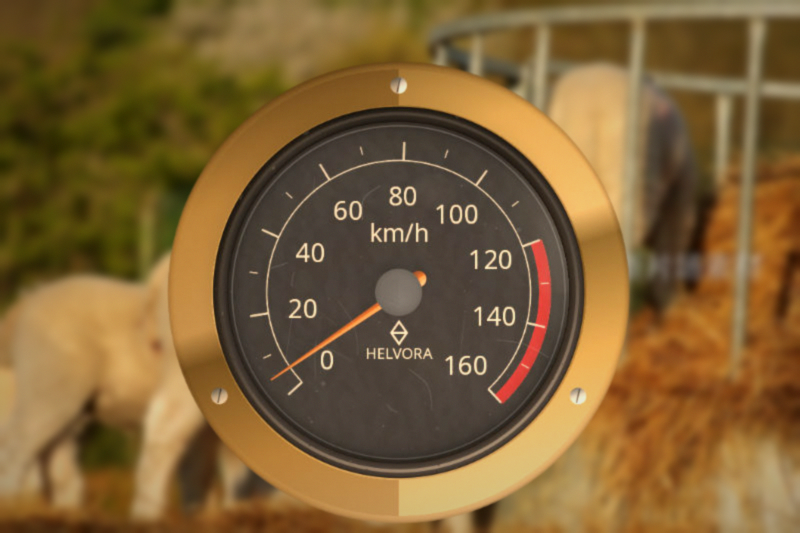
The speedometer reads 5 km/h
